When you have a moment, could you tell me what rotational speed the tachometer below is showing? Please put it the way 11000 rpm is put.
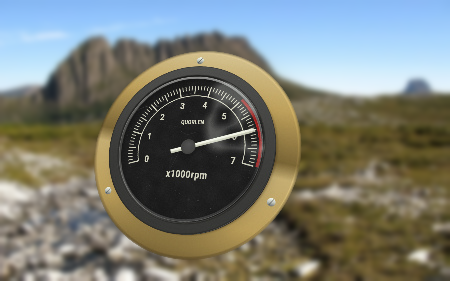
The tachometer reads 6000 rpm
